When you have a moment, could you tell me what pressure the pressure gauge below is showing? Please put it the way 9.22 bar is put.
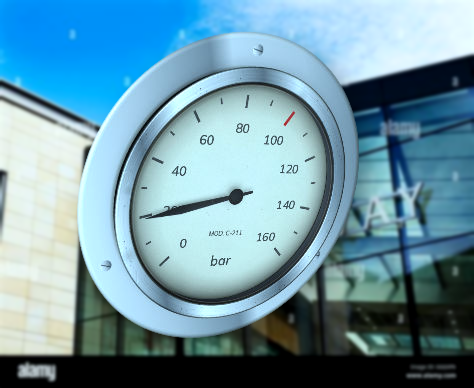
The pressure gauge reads 20 bar
